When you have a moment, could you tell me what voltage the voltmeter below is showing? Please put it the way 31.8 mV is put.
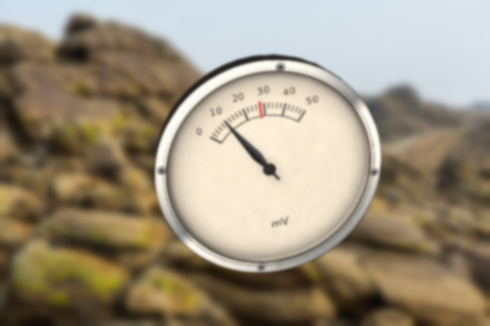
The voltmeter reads 10 mV
